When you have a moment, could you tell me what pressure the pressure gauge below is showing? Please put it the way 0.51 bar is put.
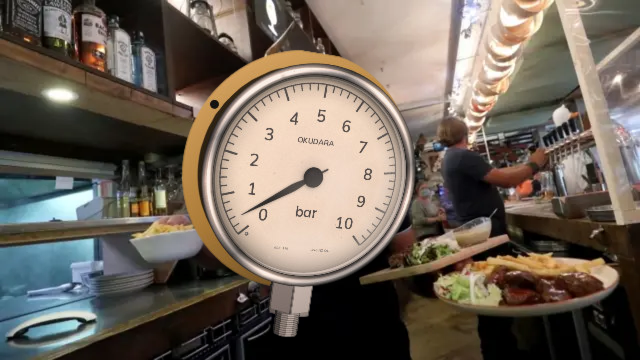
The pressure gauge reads 0.4 bar
